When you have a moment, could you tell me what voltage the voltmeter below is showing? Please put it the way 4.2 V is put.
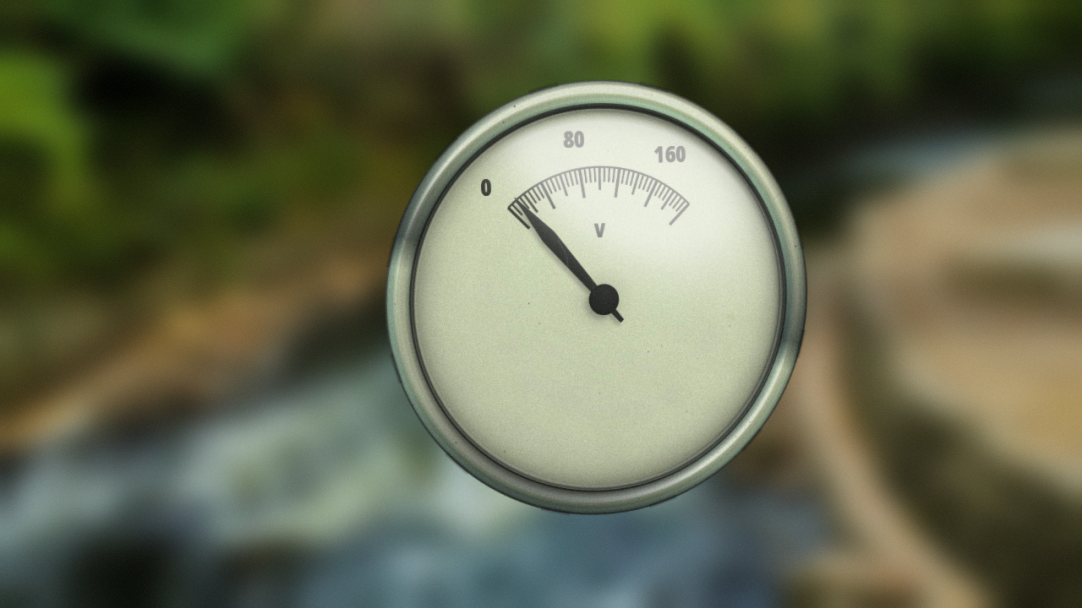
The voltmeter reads 10 V
